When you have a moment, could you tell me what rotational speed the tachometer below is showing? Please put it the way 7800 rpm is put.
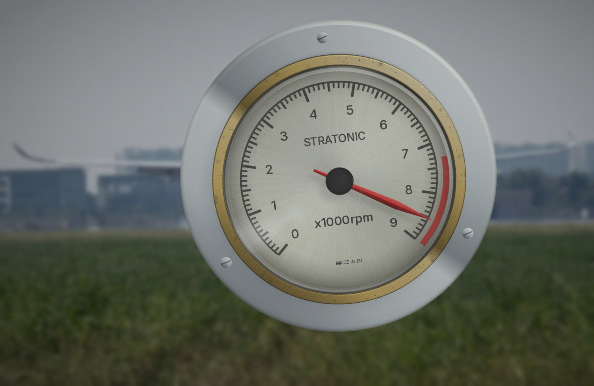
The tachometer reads 8500 rpm
